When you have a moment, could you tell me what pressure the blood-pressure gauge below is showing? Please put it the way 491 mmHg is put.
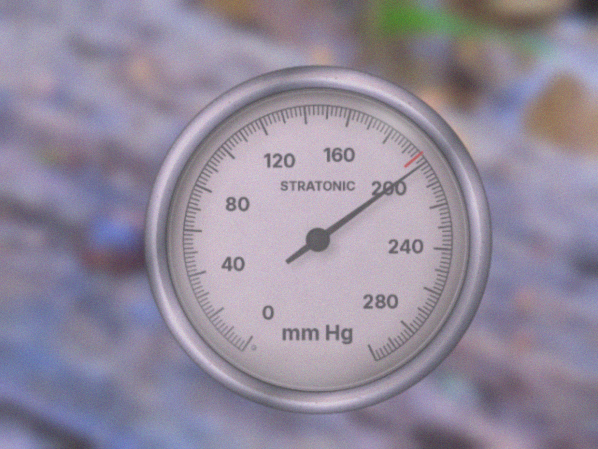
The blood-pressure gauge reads 200 mmHg
